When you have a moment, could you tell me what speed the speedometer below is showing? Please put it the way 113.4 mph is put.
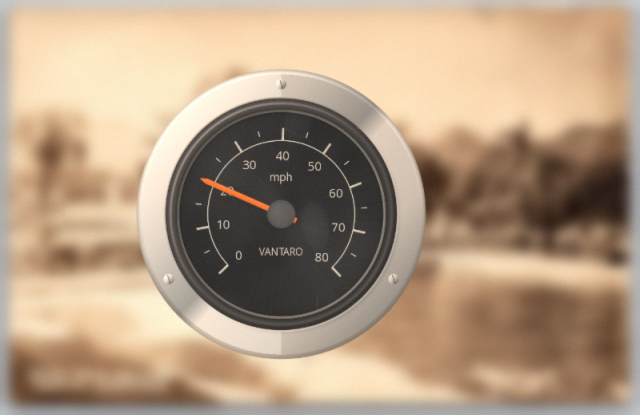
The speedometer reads 20 mph
